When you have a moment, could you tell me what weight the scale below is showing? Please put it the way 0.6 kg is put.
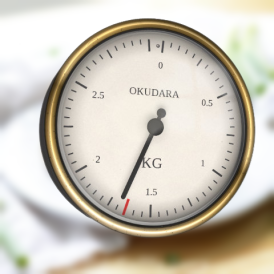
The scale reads 1.7 kg
